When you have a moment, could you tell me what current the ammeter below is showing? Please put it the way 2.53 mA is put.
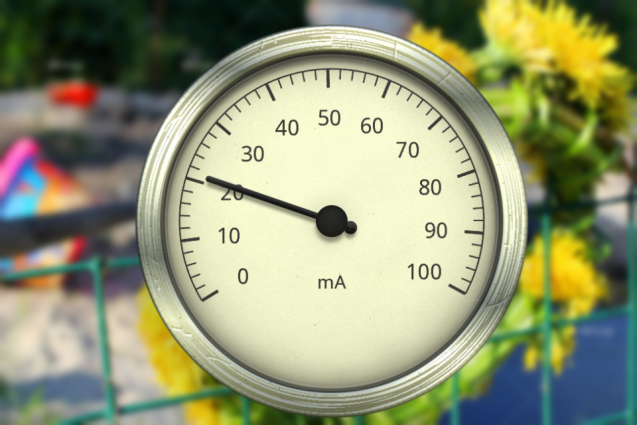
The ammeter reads 21 mA
